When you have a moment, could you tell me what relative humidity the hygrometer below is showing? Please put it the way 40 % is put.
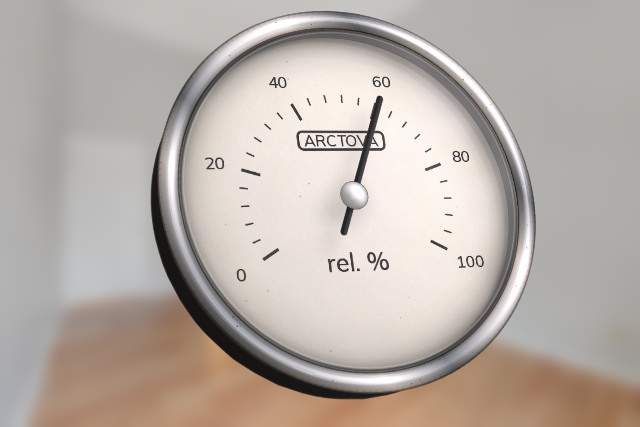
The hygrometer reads 60 %
